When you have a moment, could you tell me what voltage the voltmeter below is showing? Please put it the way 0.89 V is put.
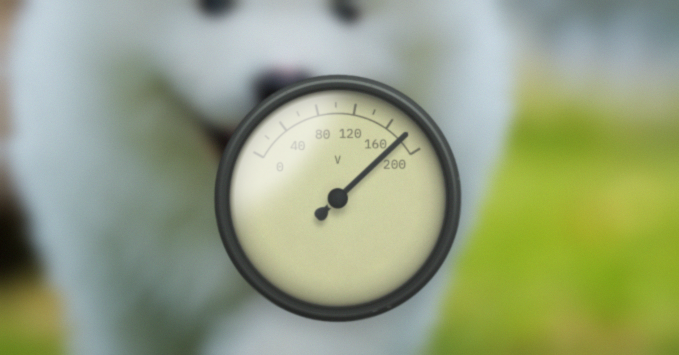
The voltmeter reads 180 V
